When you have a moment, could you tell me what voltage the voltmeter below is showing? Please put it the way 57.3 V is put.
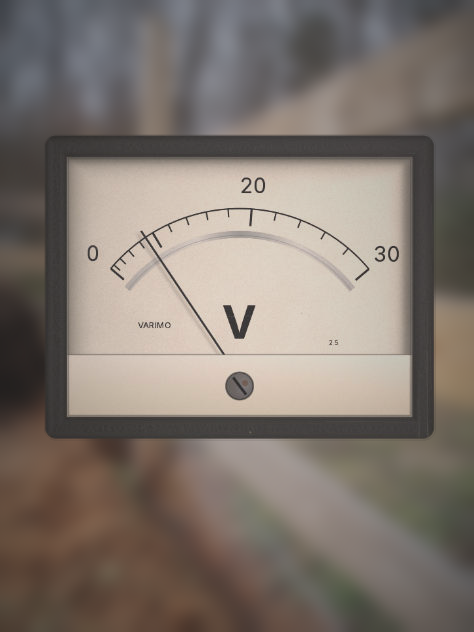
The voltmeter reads 9 V
